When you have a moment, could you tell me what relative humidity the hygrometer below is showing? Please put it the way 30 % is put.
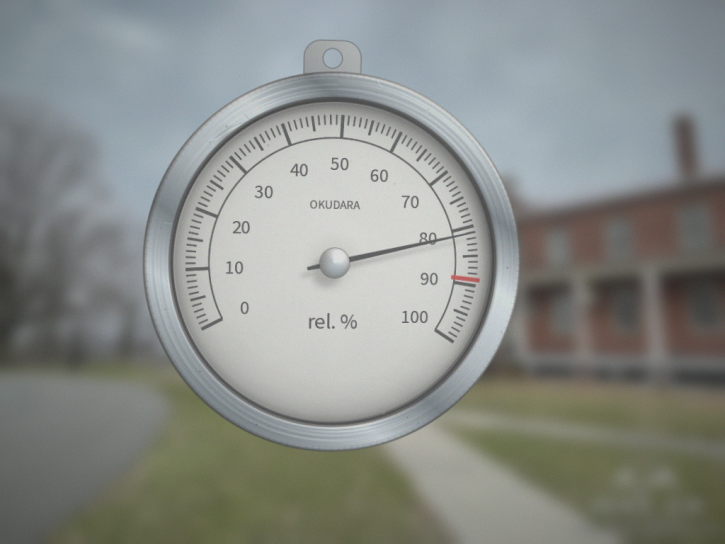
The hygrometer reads 81 %
